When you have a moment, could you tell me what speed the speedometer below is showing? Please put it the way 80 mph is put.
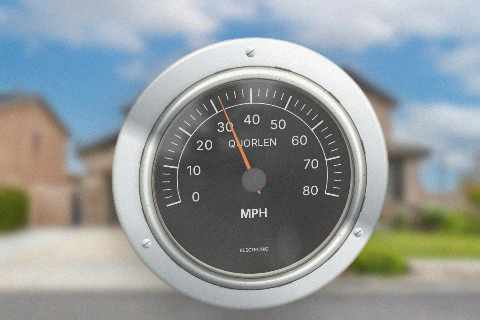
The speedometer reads 32 mph
